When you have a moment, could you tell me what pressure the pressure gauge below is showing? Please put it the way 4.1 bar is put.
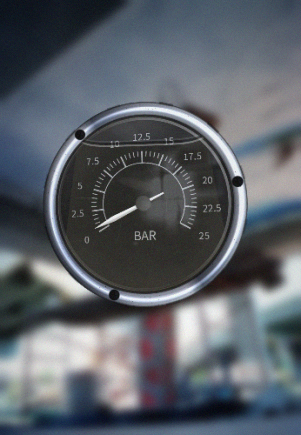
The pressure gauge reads 0.5 bar
